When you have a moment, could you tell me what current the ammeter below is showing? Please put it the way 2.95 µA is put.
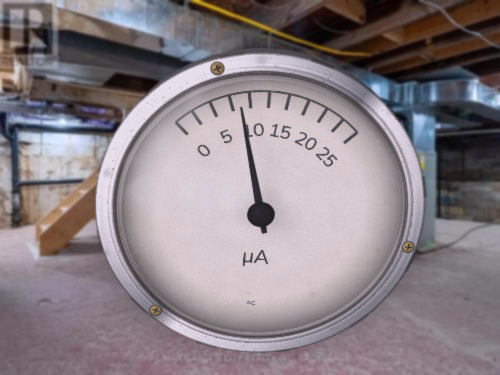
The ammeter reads 8.75 µA
